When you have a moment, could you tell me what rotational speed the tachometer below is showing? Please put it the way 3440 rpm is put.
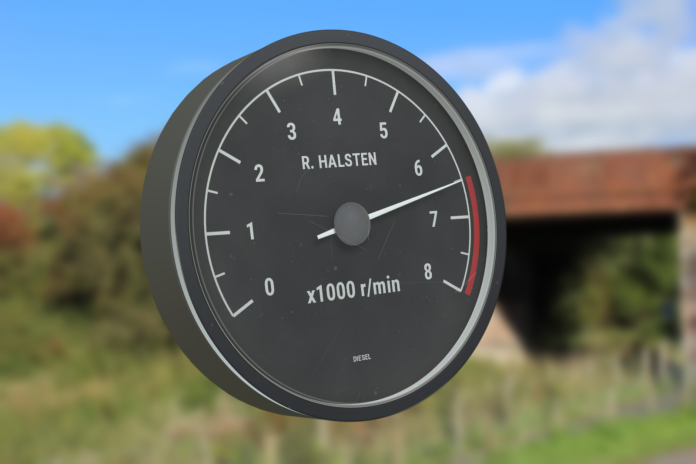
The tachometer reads 6500 rpm
